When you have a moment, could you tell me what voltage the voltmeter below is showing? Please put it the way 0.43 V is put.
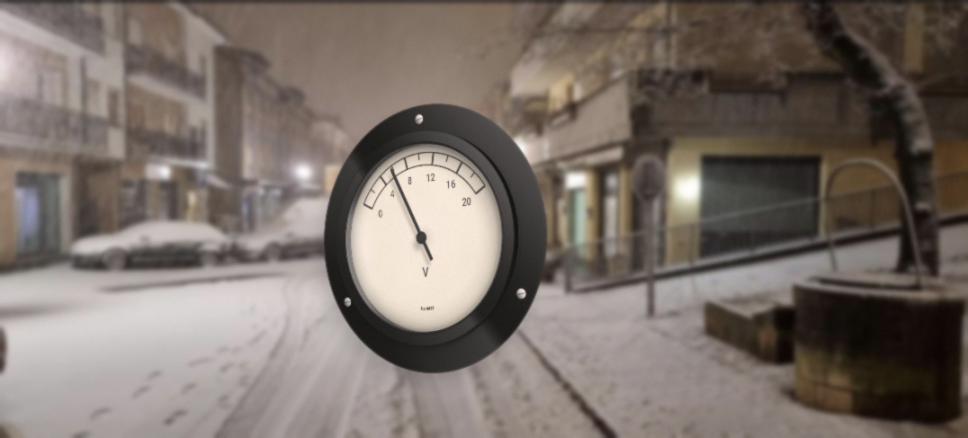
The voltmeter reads 6 V
